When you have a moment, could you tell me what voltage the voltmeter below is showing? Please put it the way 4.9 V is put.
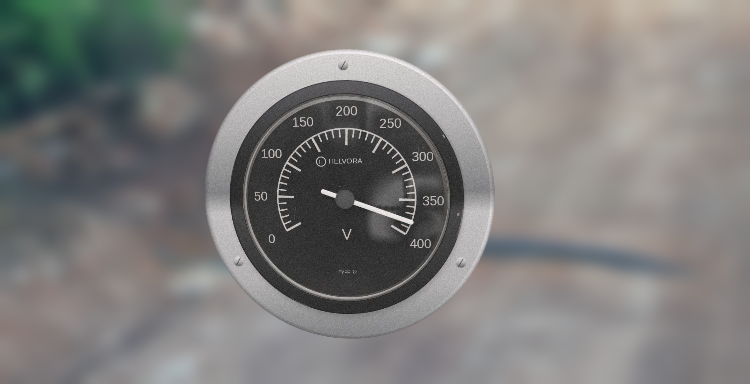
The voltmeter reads 380 V
